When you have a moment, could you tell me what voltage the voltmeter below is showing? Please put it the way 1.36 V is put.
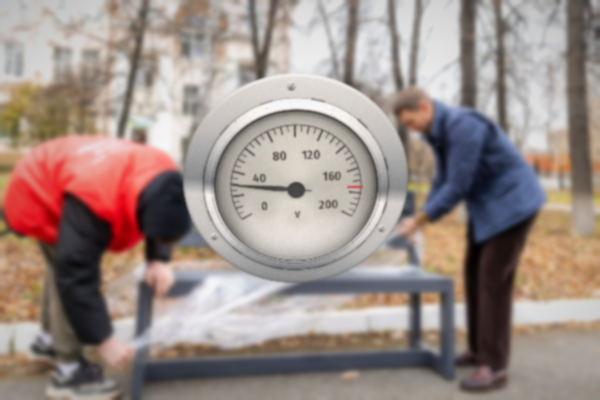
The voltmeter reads 30 V
